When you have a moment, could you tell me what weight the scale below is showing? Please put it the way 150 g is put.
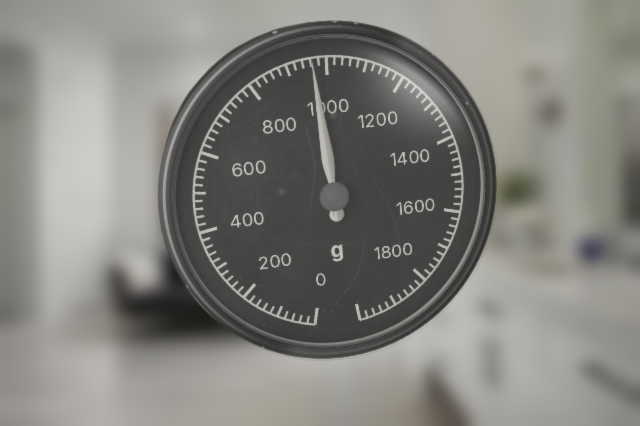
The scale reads 960 g
